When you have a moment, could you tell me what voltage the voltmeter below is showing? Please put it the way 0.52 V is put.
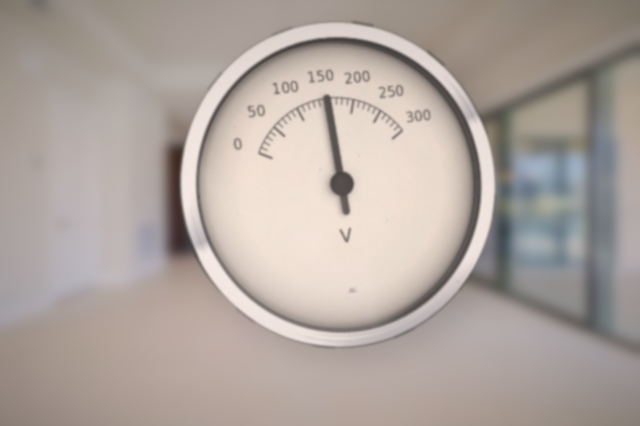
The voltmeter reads 150 V
